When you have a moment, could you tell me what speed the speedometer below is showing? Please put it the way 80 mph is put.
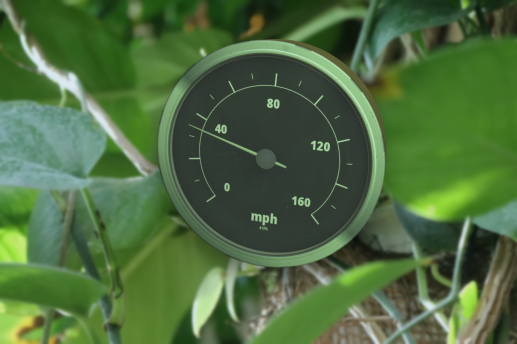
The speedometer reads 35 mph
